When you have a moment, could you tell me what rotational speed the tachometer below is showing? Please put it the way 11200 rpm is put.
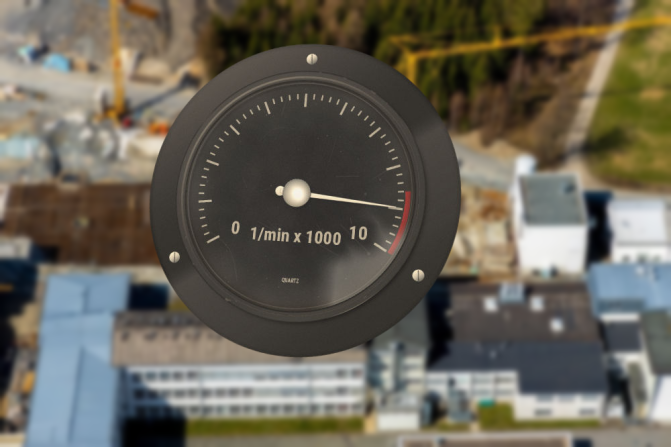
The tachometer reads 9000 rpm
